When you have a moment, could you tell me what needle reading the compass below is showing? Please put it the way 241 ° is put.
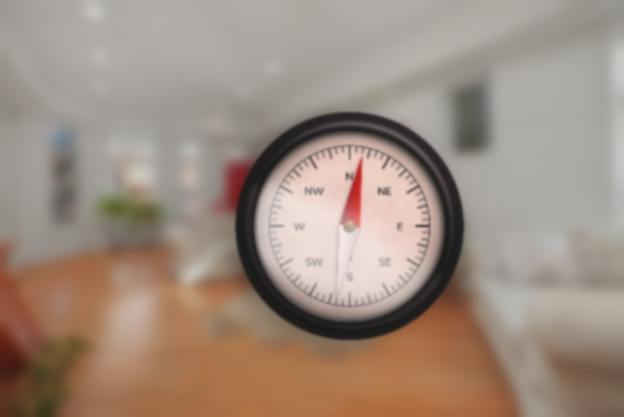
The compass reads 10 °
